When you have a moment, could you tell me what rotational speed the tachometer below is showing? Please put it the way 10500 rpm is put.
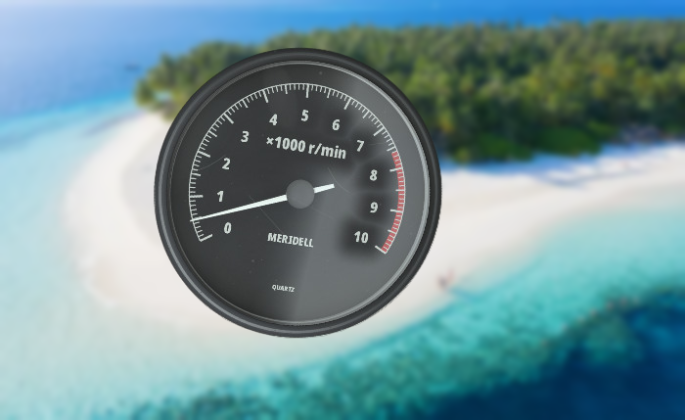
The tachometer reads 500 rpm
